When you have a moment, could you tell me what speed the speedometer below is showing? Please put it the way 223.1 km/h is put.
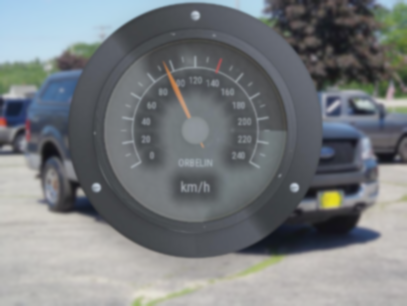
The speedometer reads 95 km/h
